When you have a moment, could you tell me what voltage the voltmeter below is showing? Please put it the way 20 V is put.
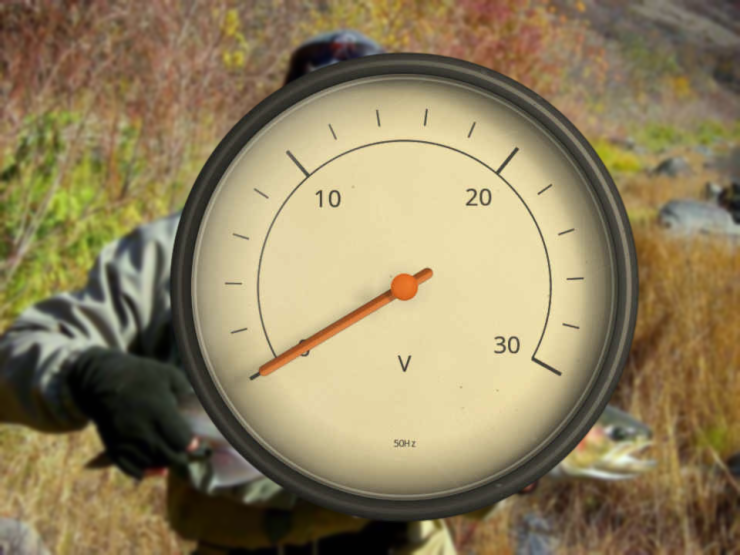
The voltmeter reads 0 V
